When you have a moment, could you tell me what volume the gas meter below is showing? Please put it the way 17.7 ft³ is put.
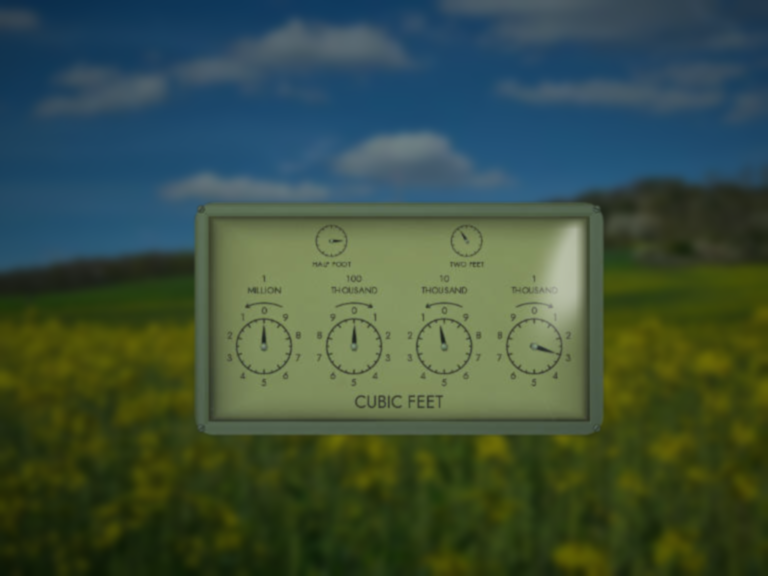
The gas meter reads 300 ft³
